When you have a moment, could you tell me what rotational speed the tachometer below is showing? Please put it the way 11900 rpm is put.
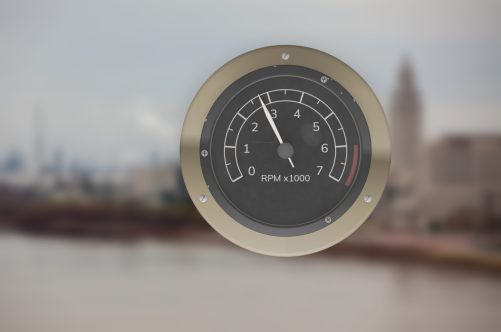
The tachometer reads 2750 rpm
